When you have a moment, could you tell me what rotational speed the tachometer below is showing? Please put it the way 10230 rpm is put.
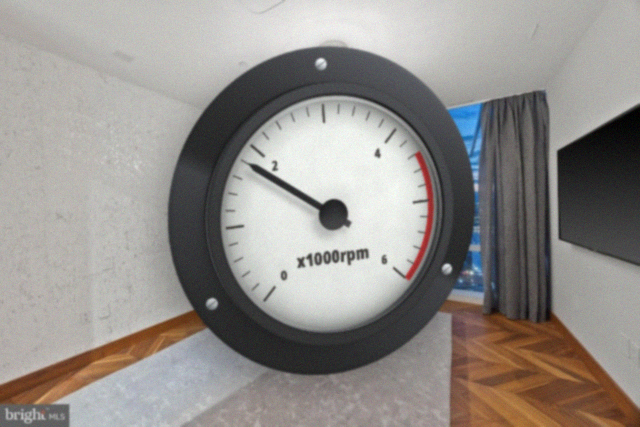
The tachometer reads 1800 rpm
